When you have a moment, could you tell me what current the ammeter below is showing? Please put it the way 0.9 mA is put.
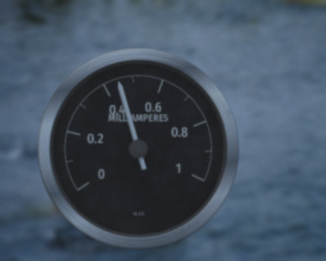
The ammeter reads 0.45 mA
